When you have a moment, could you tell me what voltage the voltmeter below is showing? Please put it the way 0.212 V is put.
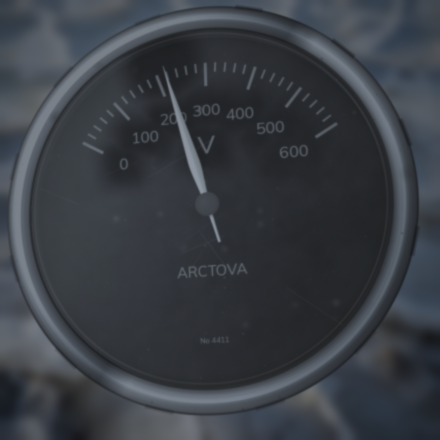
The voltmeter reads 220 V
